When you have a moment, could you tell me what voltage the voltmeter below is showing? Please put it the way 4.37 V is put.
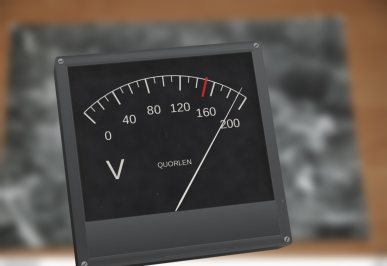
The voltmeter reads 190 V
